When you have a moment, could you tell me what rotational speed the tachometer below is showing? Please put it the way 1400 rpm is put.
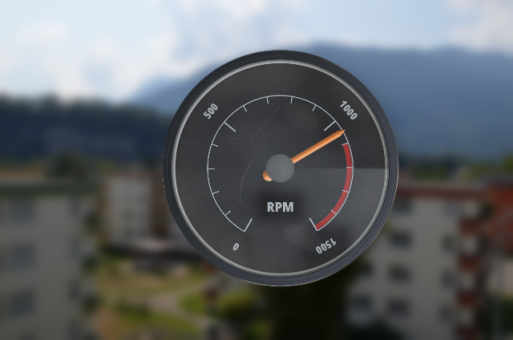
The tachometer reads 1050 rpm
